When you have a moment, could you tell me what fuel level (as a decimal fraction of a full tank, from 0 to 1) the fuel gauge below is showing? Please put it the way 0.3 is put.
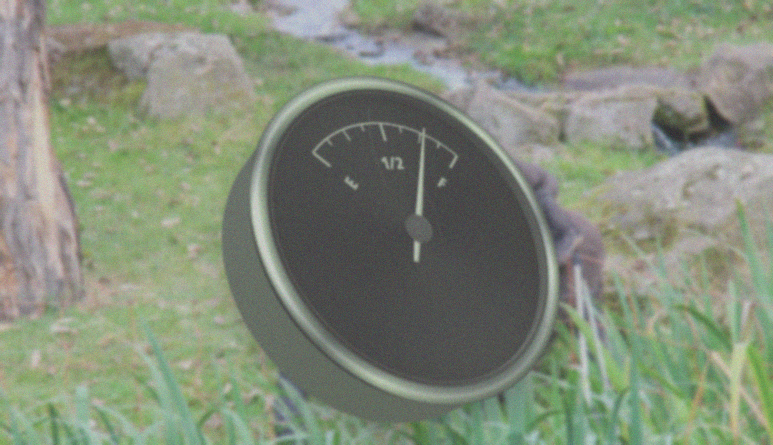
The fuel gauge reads 0.75
